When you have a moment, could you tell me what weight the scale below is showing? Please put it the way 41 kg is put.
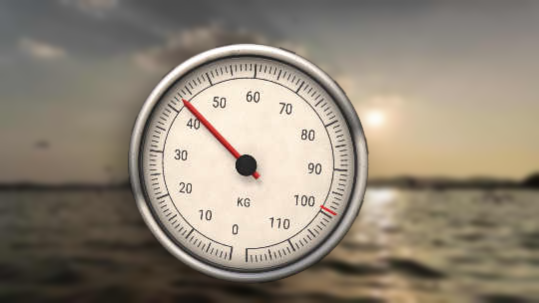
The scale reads 43 kg
